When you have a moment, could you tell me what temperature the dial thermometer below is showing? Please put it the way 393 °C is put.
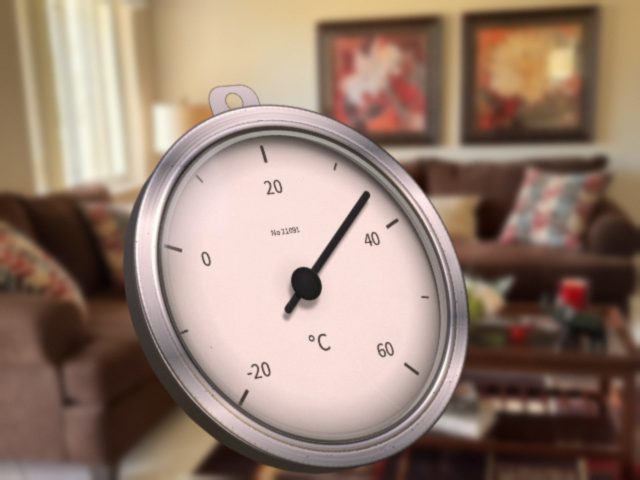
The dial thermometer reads 35 °C
